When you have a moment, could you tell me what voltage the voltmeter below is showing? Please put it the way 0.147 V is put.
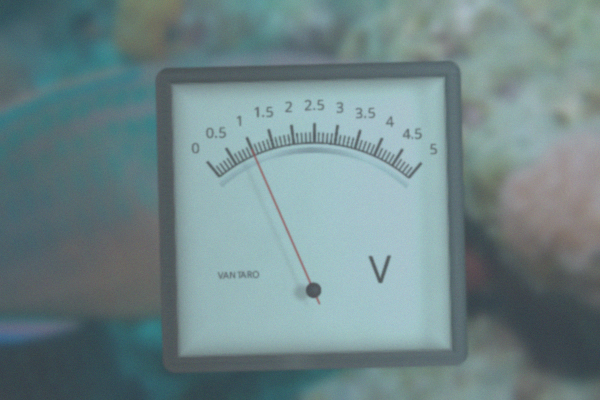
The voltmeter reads 1 V
